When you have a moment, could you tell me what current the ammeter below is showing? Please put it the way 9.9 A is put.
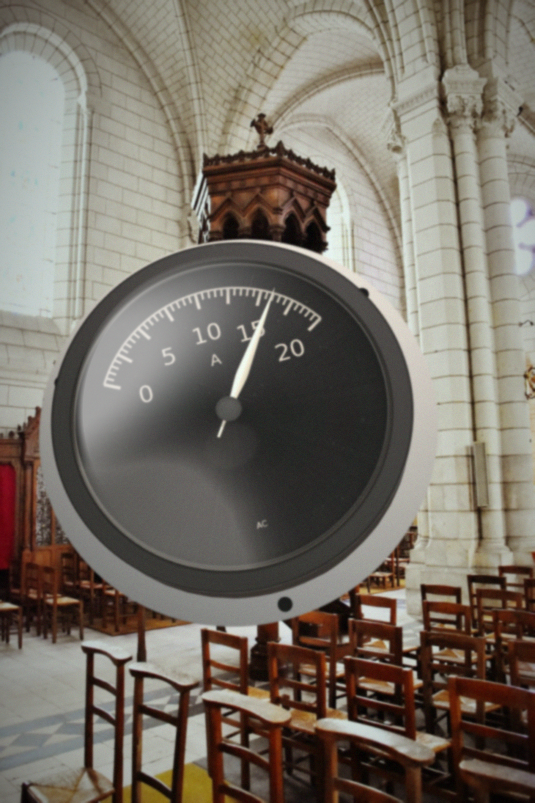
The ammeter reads 16 A
